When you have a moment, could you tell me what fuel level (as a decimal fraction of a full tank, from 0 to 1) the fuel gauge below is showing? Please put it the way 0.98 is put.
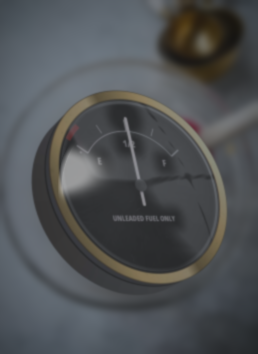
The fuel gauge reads 0.5
